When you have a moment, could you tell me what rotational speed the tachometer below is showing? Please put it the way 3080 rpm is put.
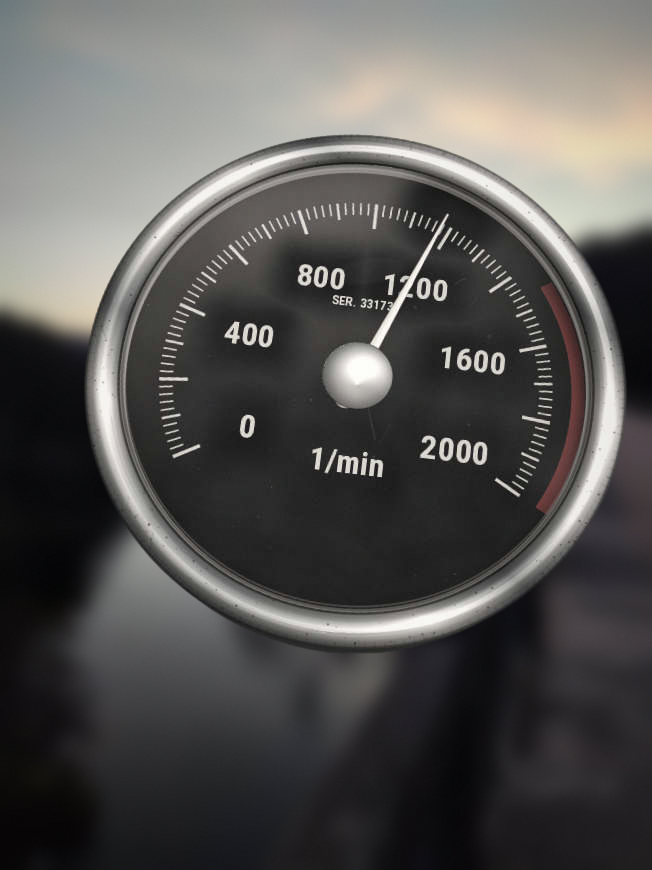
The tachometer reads 1180 rpm
